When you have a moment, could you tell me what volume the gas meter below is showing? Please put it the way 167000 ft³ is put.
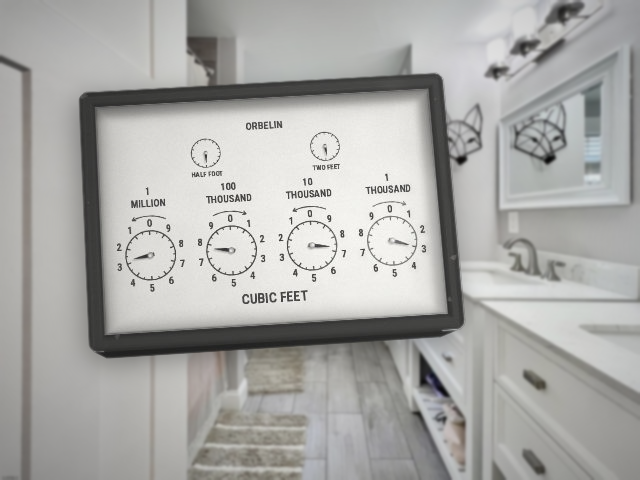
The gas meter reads 277300 ft³
